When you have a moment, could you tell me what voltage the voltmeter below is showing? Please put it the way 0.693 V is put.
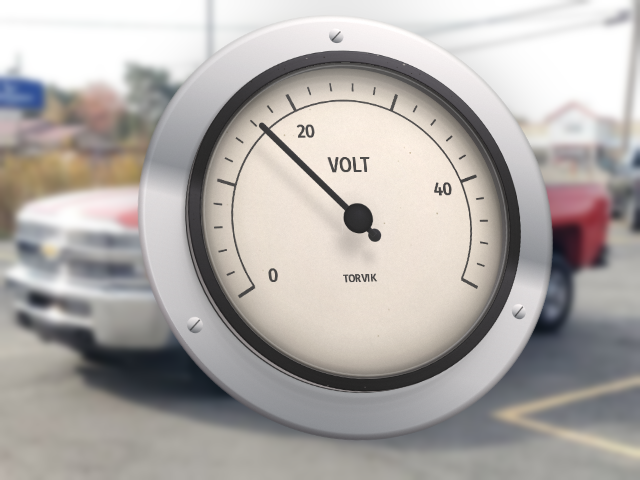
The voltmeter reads 16 V
